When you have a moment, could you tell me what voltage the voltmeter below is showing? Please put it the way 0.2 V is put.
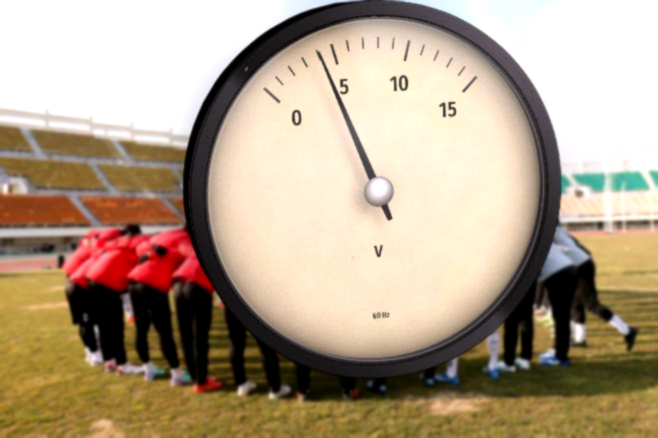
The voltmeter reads 4 V
